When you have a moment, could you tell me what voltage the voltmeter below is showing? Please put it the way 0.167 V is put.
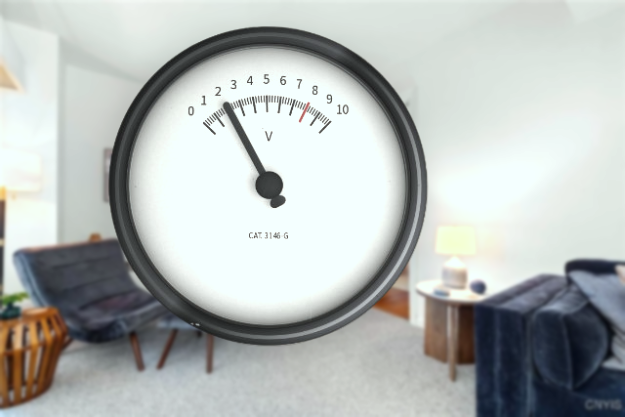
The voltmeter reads 2 V
